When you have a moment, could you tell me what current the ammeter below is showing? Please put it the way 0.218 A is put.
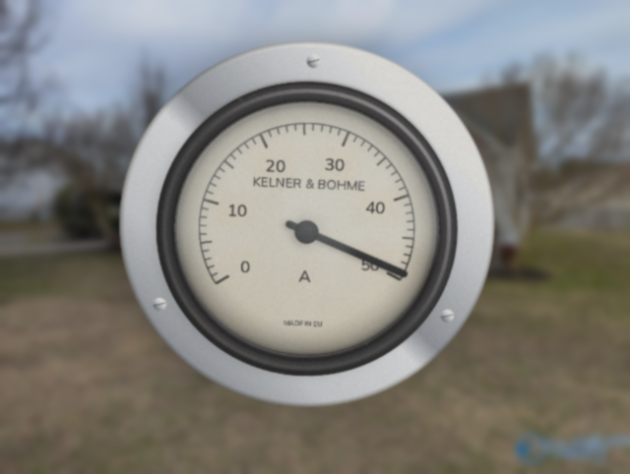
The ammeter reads 49 A
